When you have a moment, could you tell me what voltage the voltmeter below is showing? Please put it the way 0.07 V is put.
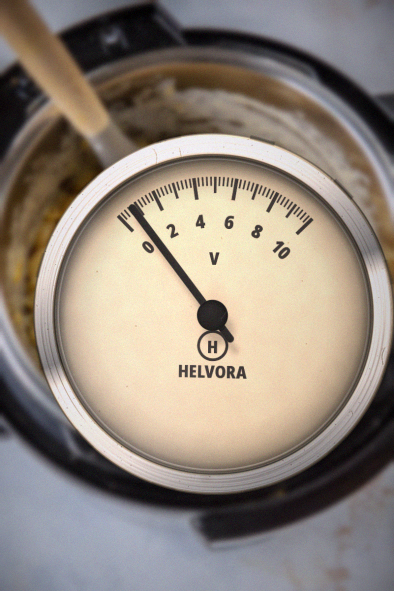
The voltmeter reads 0.8 V
